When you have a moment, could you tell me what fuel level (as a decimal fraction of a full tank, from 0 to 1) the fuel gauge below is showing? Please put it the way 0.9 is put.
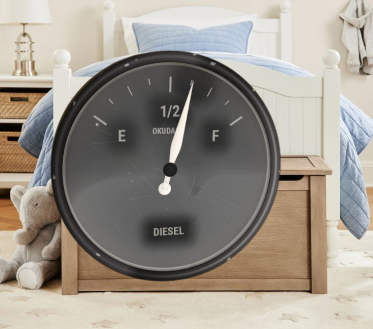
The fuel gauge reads 0.625
